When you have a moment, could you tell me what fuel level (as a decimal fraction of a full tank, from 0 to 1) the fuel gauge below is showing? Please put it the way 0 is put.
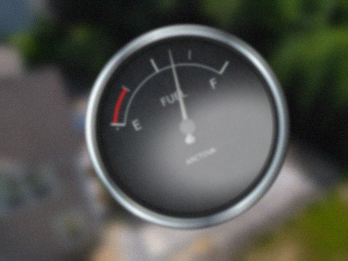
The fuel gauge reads 0.625
